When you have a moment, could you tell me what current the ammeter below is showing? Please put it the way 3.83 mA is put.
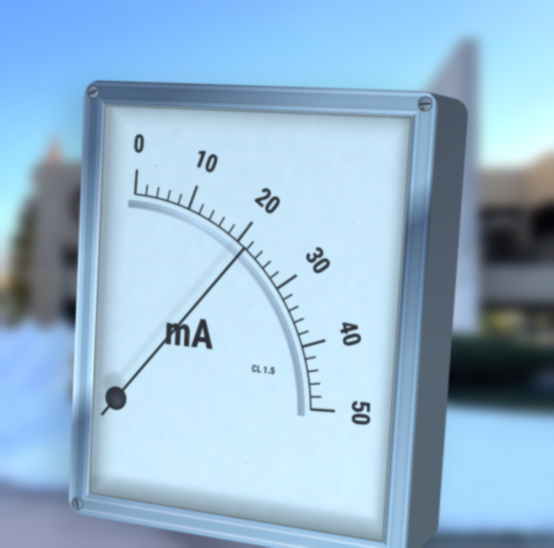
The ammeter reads 22 mA
